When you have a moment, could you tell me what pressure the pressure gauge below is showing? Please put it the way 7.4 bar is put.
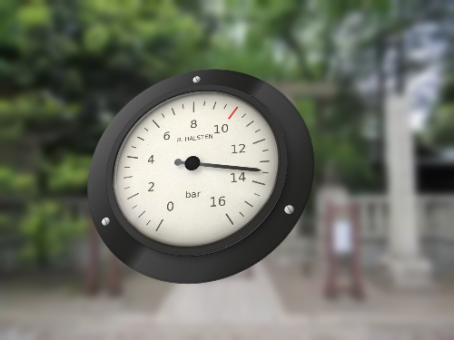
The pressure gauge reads 13.5 bar
